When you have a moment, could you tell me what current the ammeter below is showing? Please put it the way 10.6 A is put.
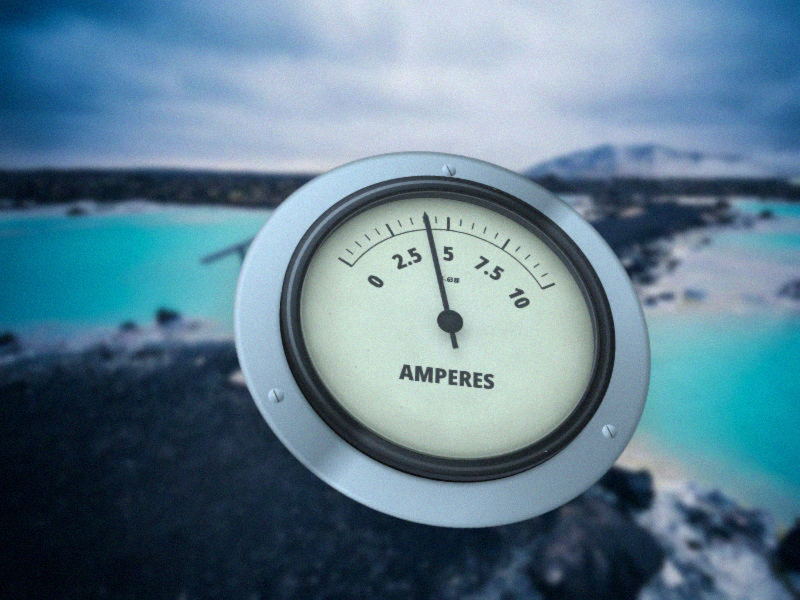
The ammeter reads 4 A
